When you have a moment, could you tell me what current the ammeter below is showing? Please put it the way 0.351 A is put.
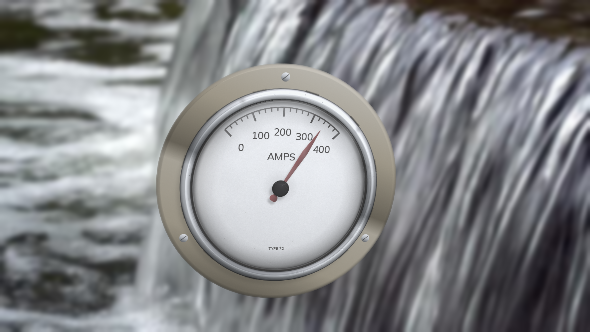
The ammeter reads 340 A
